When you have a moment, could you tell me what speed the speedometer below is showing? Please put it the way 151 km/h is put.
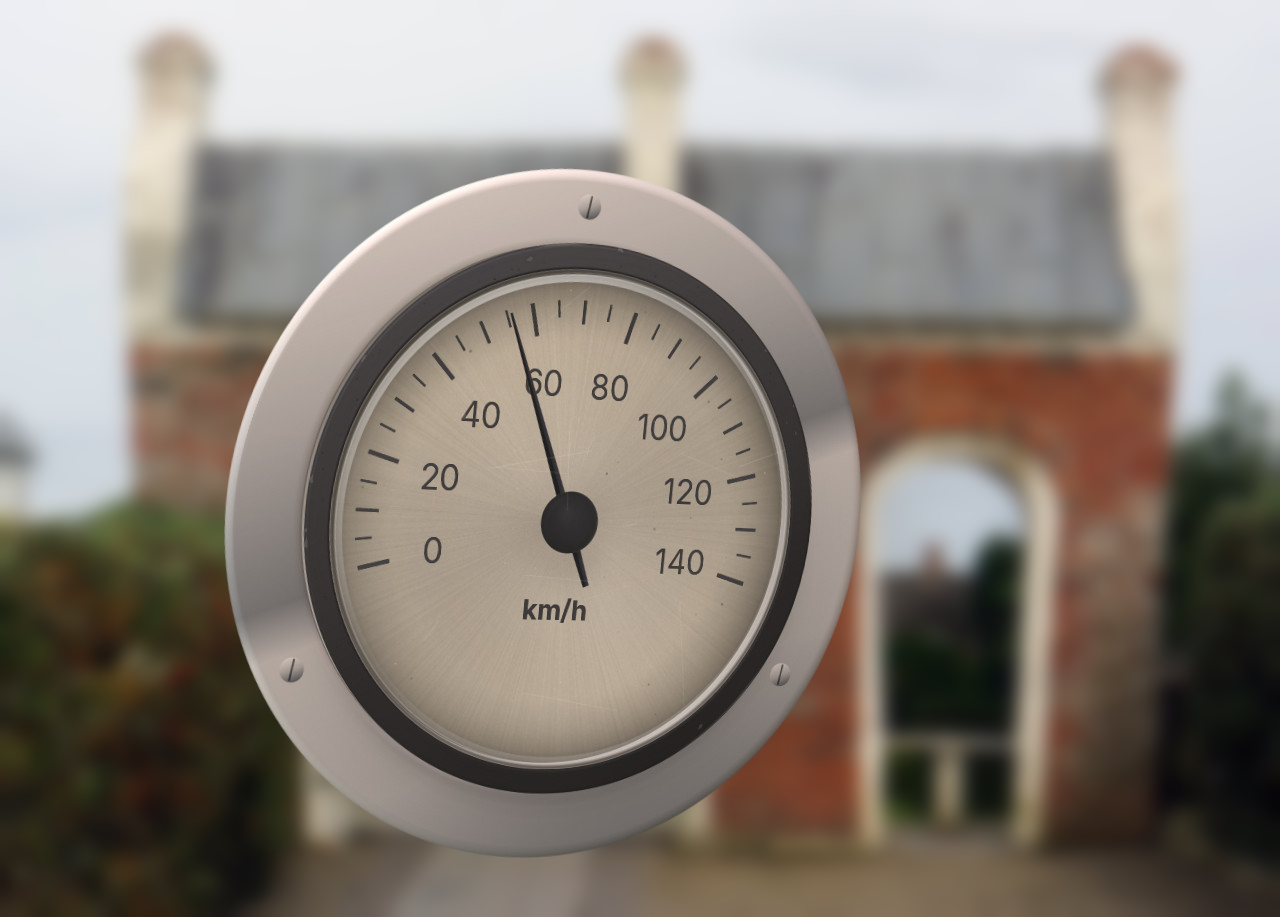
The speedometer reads 55 km/h
